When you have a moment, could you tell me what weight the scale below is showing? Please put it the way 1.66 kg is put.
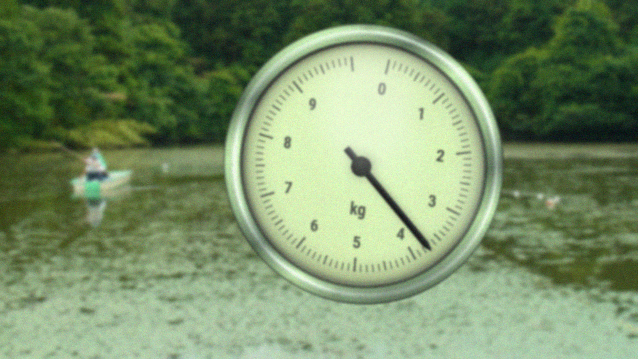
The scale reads 3.7 kg
